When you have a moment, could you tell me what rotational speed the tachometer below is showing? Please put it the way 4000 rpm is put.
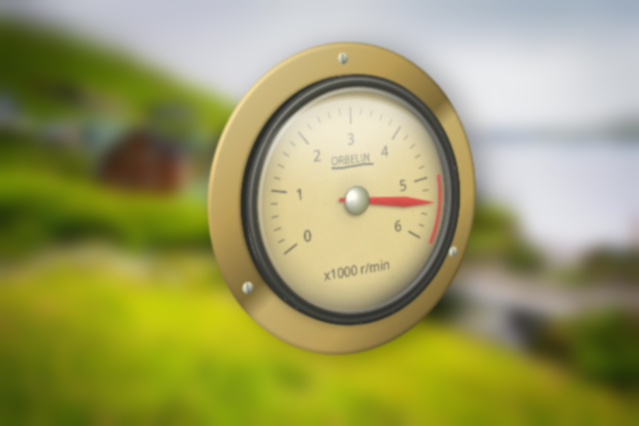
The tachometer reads 5400 rpm
